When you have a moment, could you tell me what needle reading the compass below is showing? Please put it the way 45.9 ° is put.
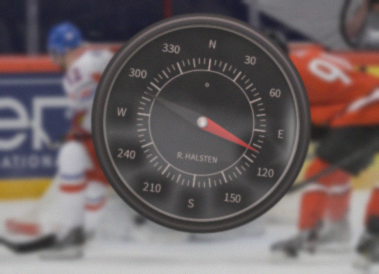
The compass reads 110 °
